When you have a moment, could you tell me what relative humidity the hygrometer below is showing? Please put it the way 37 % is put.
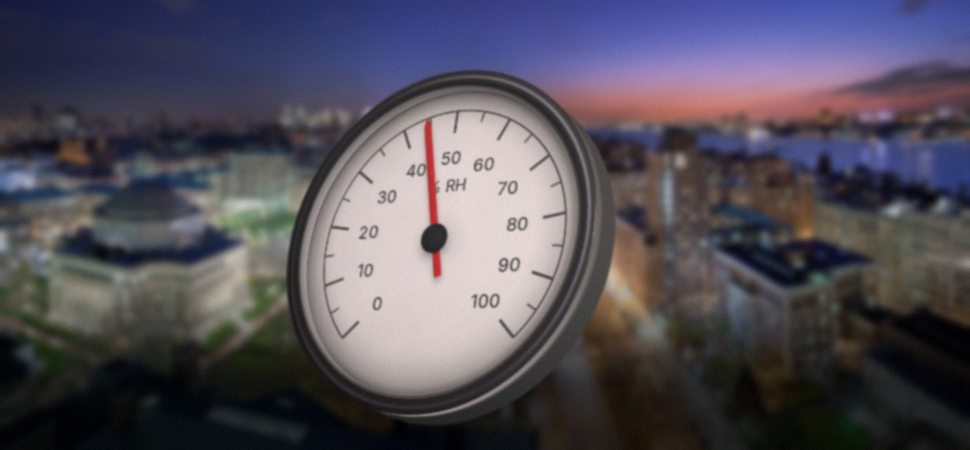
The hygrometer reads 45 %
